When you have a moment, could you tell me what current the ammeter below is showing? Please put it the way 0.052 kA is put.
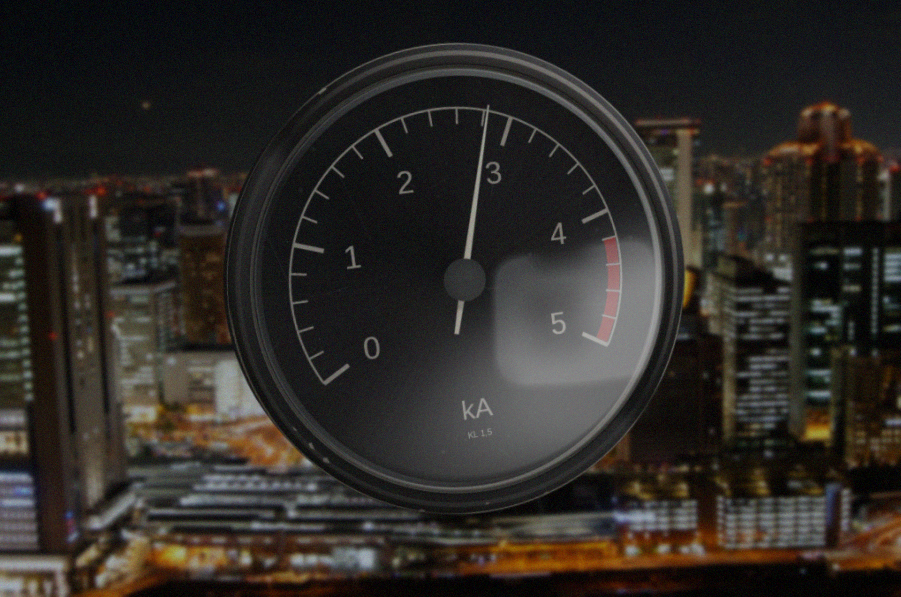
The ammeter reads 2.8 kA
